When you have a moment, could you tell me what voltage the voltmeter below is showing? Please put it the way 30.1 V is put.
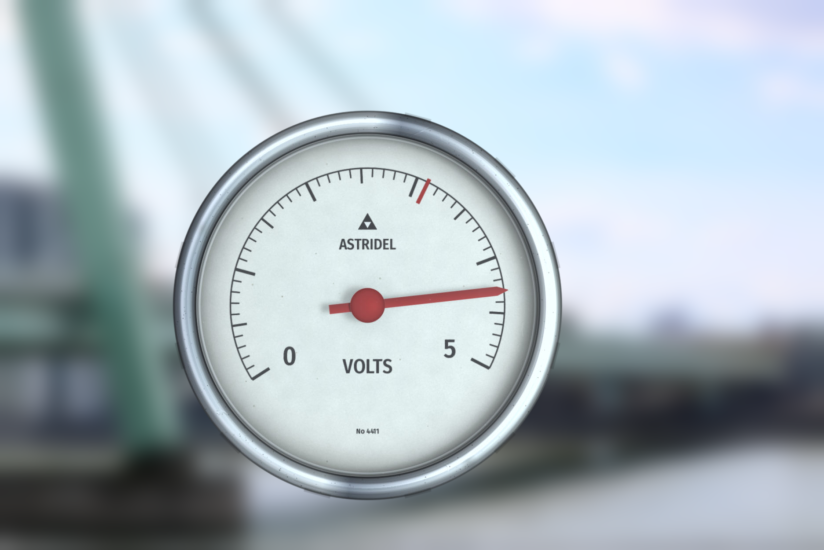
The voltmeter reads 4.3 V
